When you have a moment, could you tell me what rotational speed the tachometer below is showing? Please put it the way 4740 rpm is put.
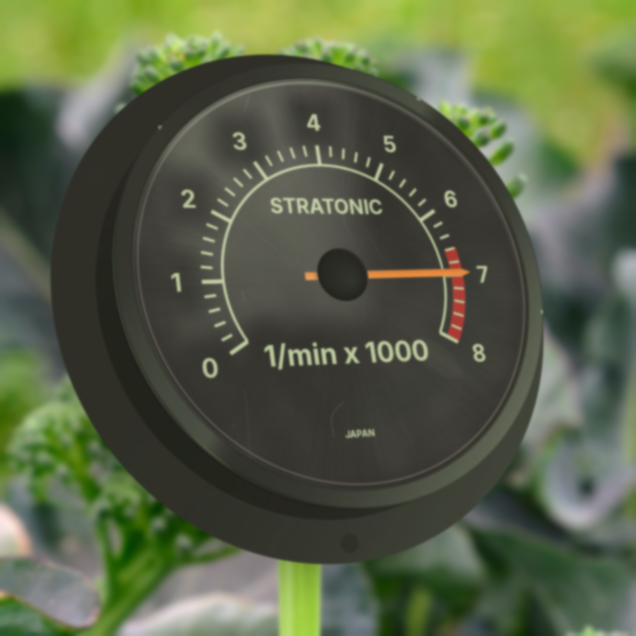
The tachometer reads 7000 rpm
